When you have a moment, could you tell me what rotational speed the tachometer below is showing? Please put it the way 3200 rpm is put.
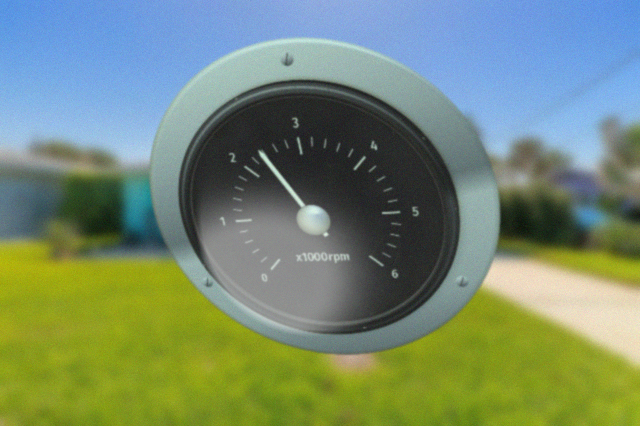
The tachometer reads 2400 rpm
